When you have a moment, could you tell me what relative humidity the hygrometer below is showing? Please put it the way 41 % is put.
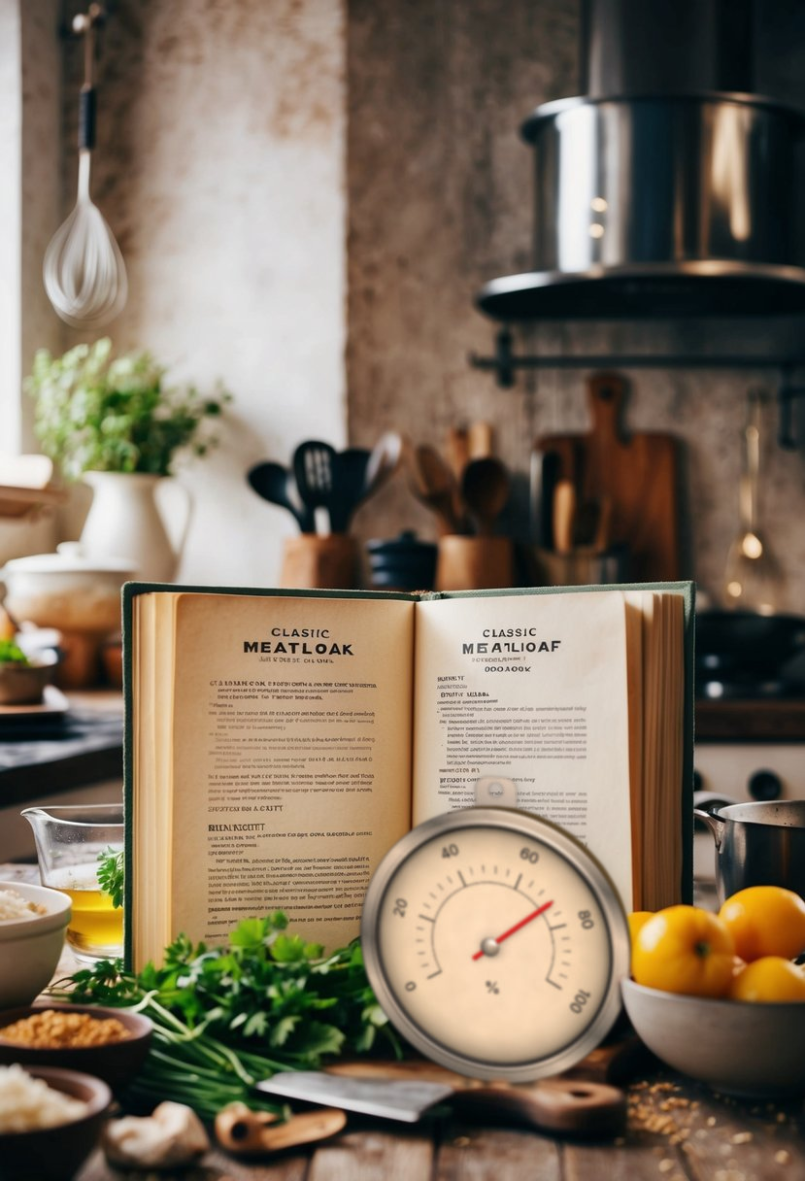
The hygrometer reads 72 %
